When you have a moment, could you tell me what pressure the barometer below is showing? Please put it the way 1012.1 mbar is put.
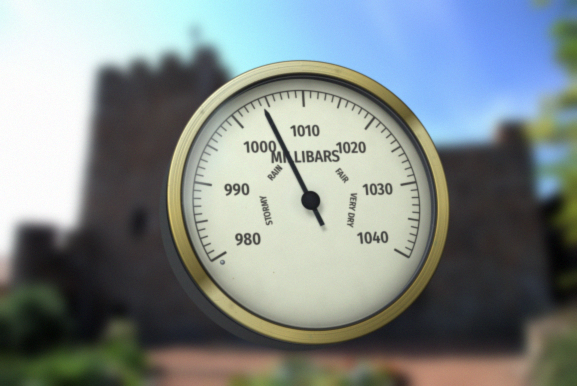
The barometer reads 1004 mbar
